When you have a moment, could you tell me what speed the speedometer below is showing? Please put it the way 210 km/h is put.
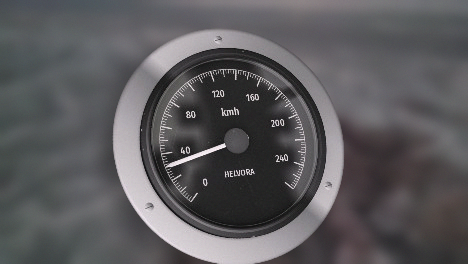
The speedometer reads 30 km/h
